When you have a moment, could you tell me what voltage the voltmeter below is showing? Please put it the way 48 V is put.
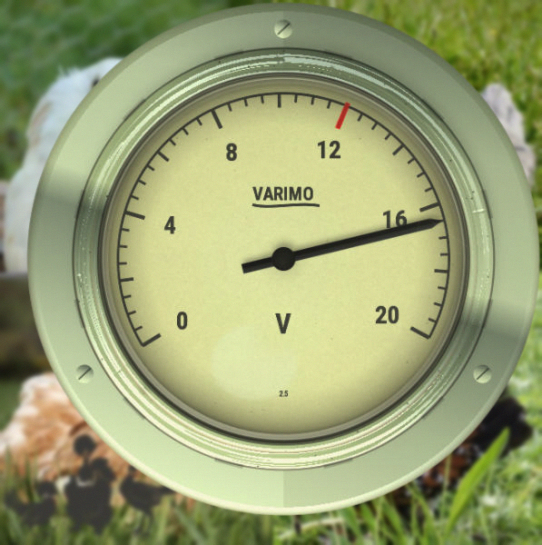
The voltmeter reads 16.5 V
